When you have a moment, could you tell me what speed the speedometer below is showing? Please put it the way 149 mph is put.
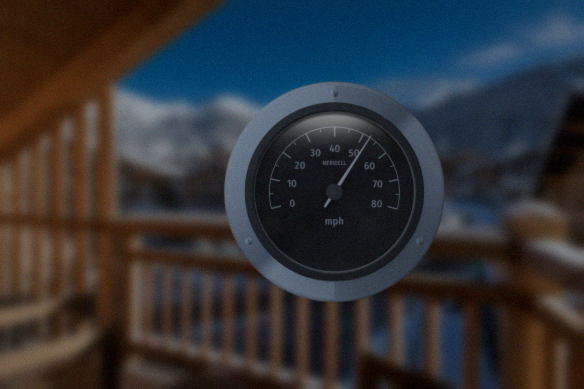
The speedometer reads 52.5 mph
